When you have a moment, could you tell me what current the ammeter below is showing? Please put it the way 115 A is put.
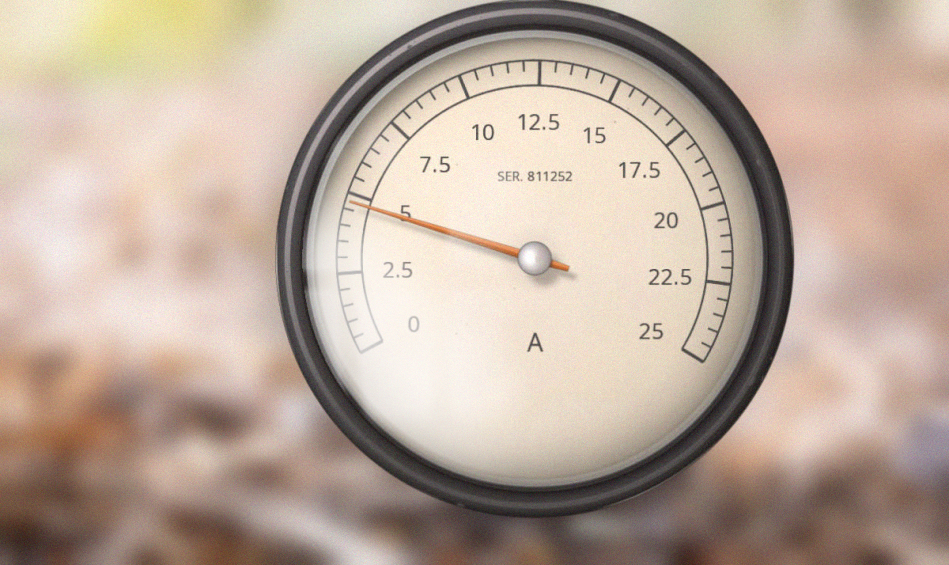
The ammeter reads 4.75 A
